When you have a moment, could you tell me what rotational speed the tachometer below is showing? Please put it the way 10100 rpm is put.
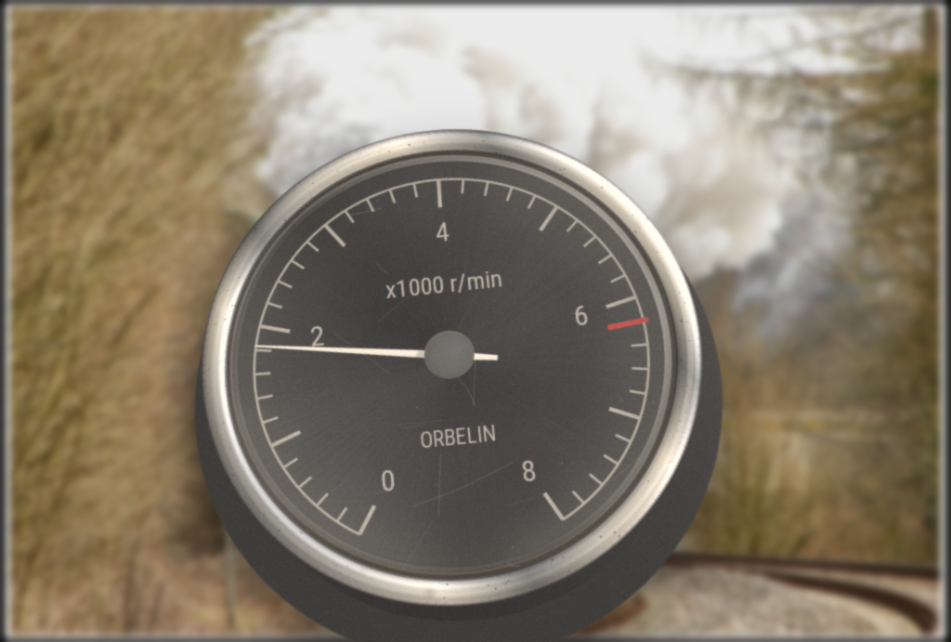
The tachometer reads 1800 rpm
